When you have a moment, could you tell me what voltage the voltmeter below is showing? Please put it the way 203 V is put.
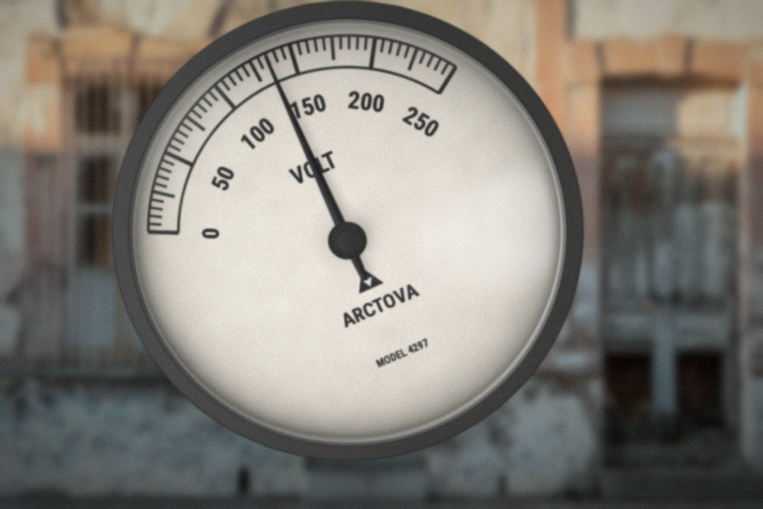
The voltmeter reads 135 V
